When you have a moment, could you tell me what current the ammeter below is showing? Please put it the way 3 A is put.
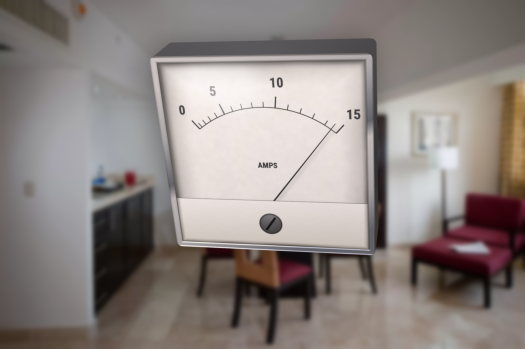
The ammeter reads 14.5 A
